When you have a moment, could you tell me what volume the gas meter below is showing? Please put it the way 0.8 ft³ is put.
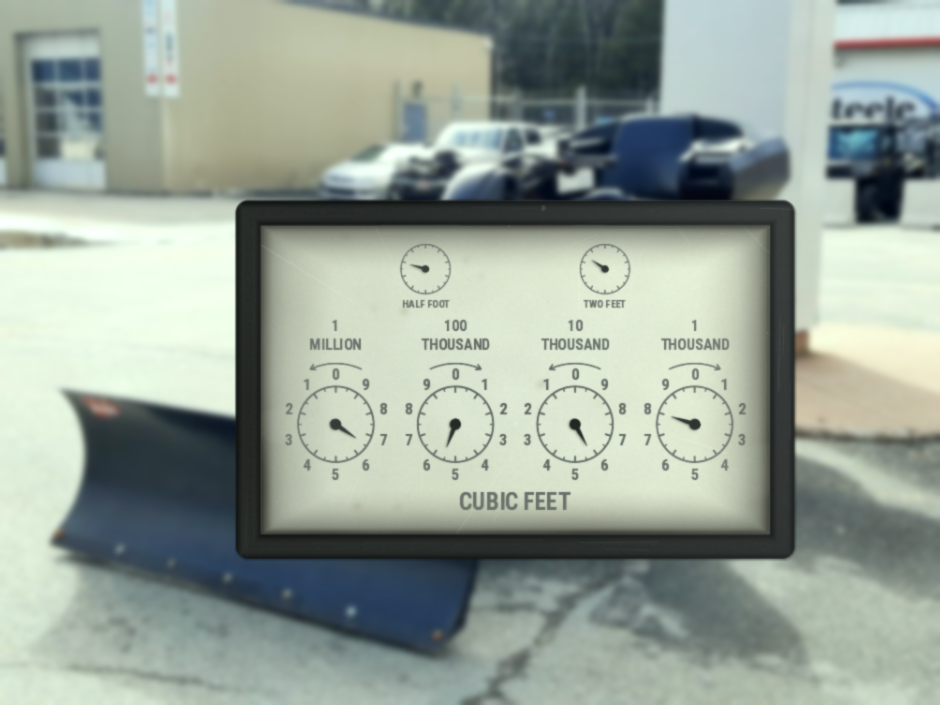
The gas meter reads 655800 ft³
